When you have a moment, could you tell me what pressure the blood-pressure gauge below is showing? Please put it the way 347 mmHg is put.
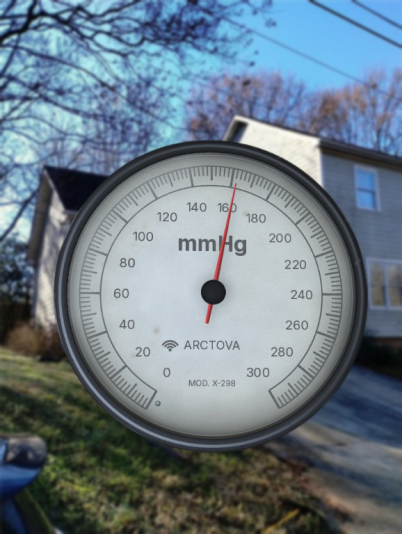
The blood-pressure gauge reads 162 mmHg
